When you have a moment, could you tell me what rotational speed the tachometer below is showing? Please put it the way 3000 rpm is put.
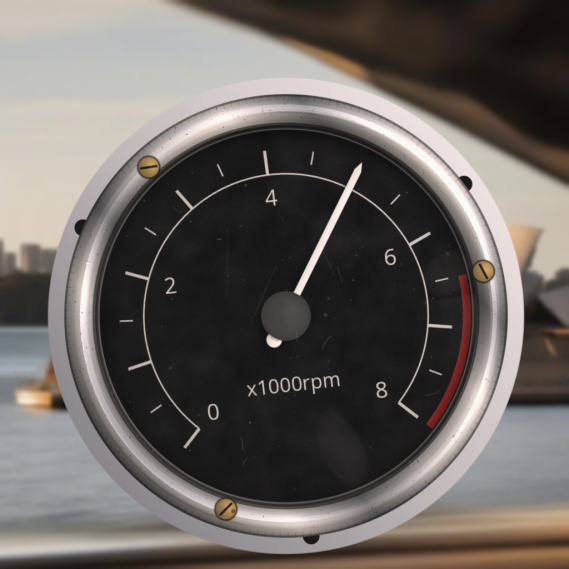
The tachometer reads 5000 rpm
